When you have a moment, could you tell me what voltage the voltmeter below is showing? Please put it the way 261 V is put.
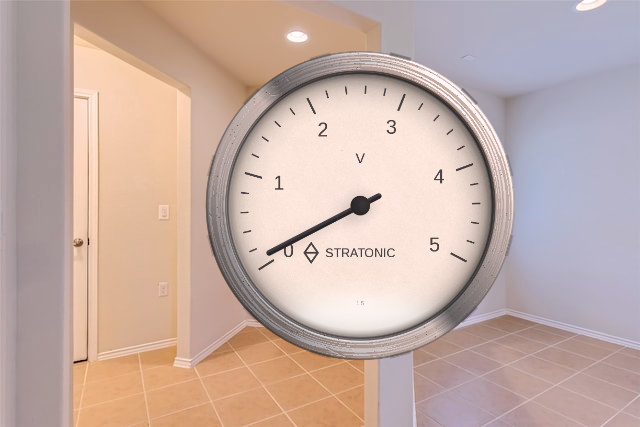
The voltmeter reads 0.1 V
